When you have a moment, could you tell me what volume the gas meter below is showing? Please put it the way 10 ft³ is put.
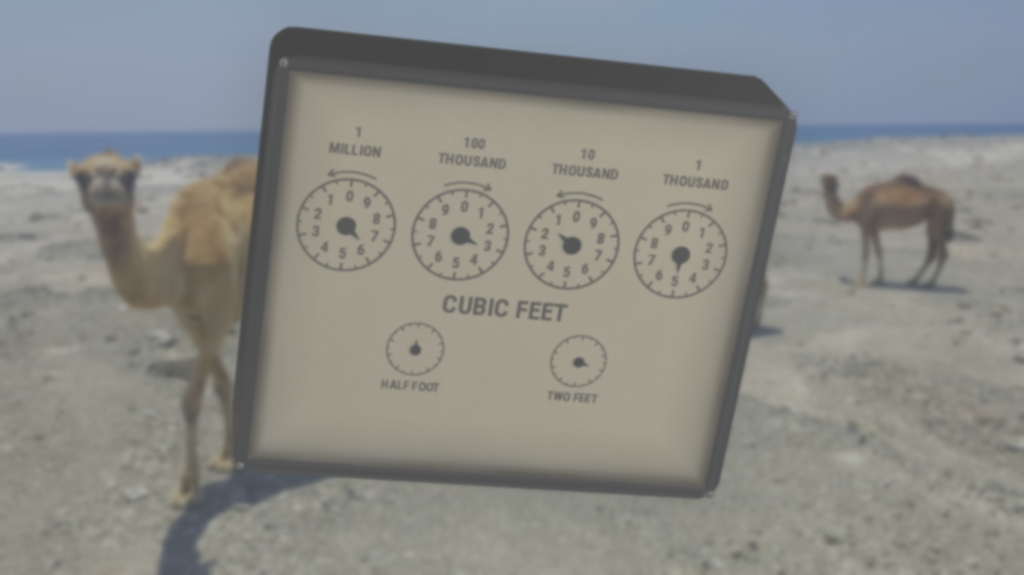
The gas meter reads 631500 ft³
